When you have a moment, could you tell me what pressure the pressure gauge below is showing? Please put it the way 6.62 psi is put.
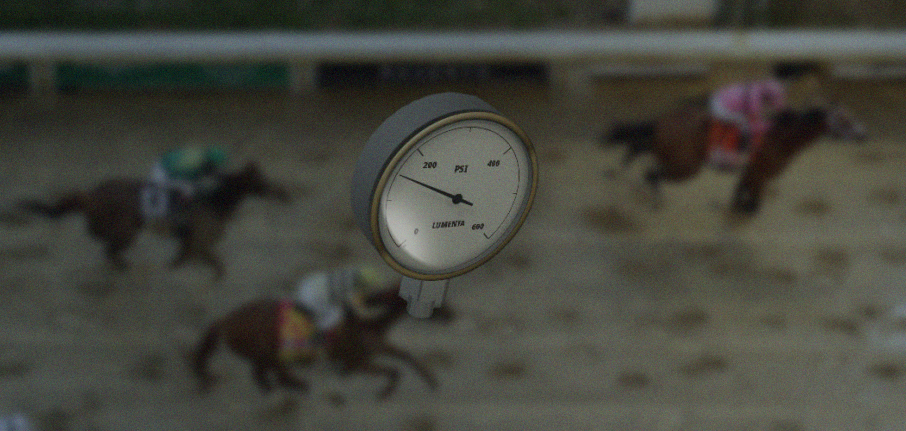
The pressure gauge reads 150 psi
